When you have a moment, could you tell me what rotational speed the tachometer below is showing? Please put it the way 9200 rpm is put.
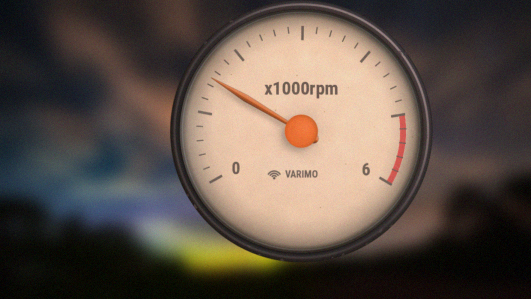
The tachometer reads 1500 rpm
